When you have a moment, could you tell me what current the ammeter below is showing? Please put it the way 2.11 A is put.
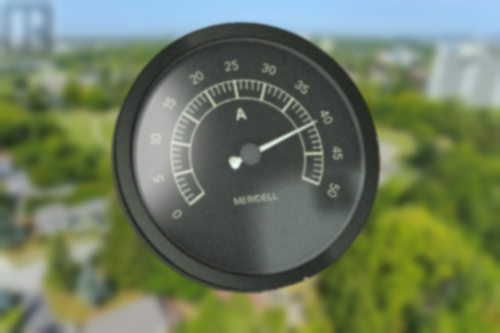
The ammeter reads 40 A
